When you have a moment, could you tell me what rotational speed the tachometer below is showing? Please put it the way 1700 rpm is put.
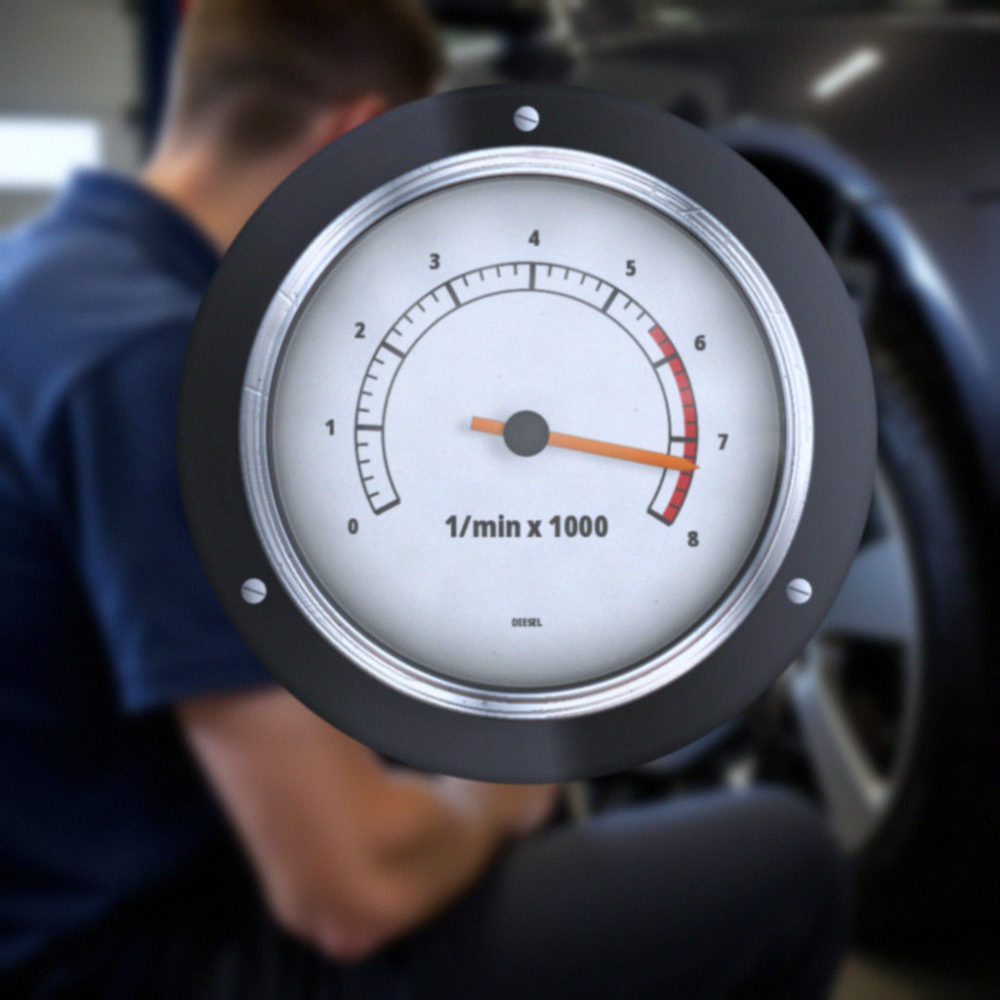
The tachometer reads 7300 rpm
